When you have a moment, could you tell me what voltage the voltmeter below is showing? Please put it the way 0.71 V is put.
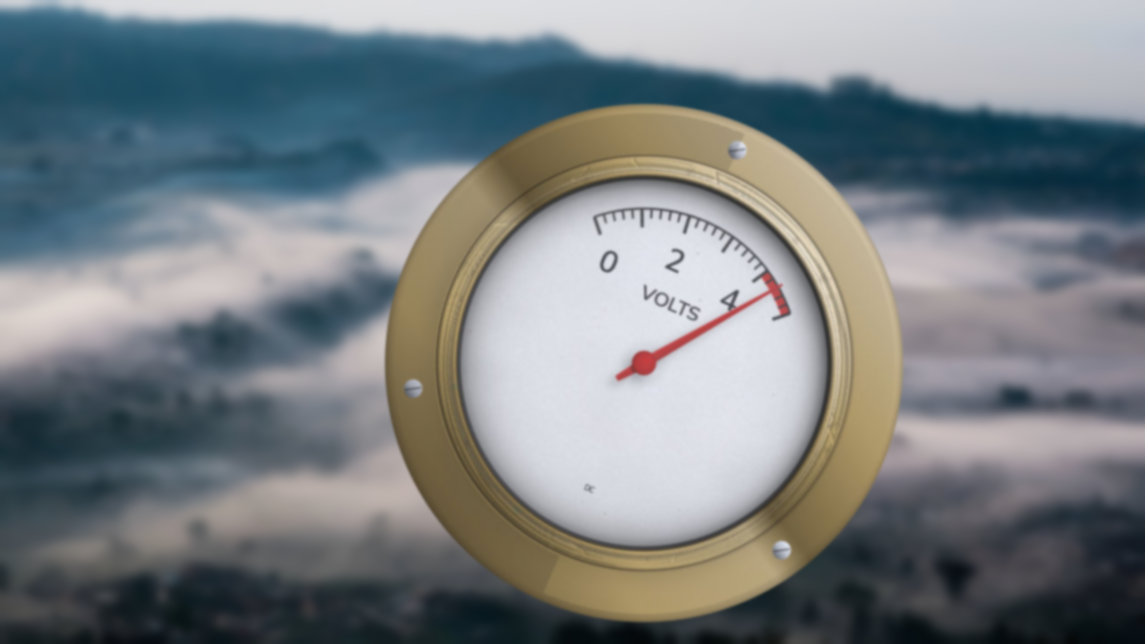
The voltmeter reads 4.4 V
